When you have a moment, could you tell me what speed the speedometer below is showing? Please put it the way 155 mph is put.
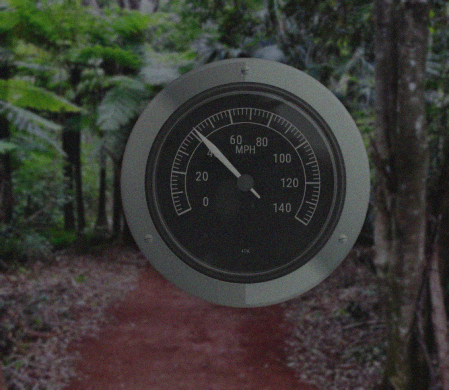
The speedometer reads 42 mph
